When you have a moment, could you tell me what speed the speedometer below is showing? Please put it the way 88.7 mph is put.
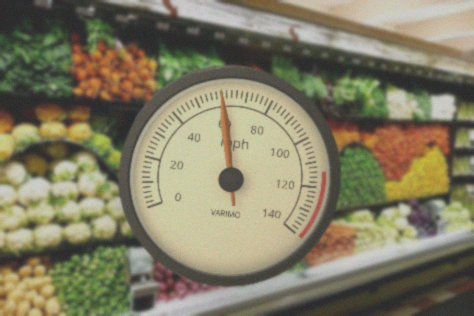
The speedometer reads 60 mph
